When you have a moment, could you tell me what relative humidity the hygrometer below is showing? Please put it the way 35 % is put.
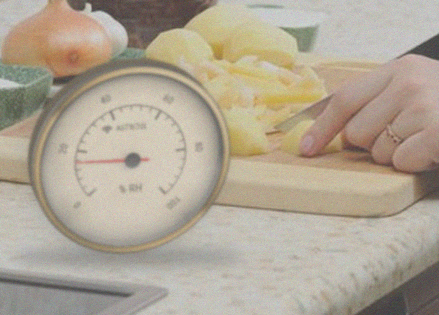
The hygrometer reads 16 %
